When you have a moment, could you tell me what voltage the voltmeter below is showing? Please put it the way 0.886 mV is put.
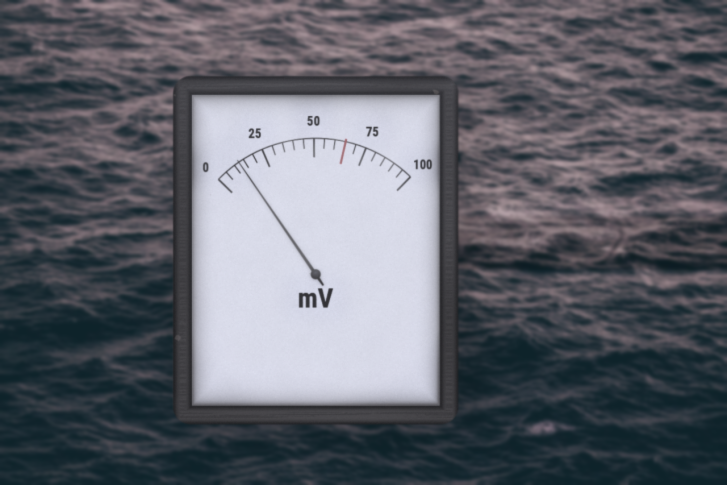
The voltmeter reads 12.5 mV
